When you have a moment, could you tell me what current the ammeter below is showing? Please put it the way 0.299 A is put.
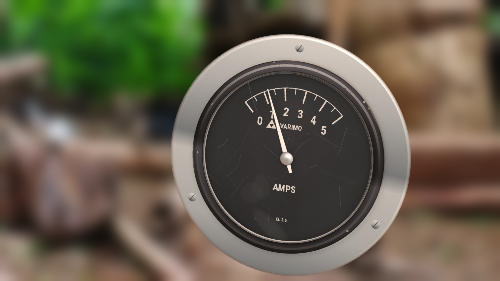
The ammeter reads 1.25 A
